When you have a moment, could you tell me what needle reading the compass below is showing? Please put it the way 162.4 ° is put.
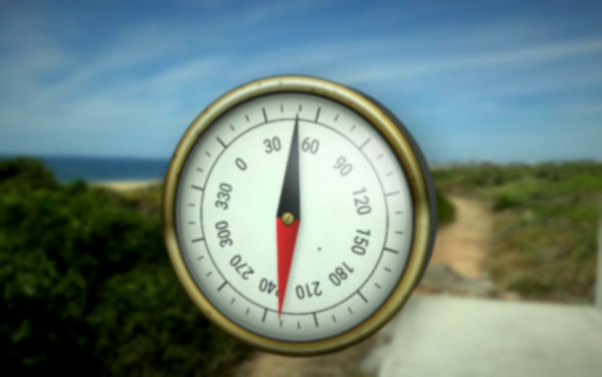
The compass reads 230 °
